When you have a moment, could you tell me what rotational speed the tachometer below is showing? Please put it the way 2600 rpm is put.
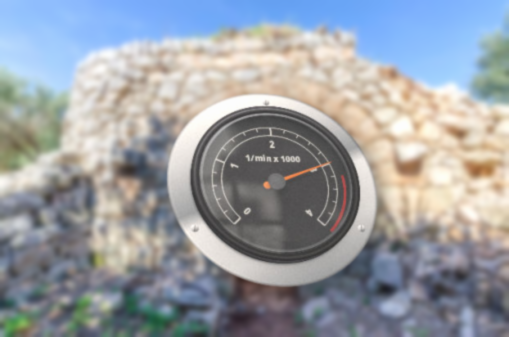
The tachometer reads 3000 rpm
